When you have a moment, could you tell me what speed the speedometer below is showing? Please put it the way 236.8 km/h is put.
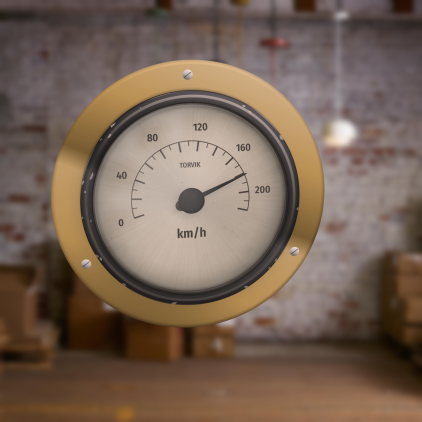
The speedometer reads 180 km/h
